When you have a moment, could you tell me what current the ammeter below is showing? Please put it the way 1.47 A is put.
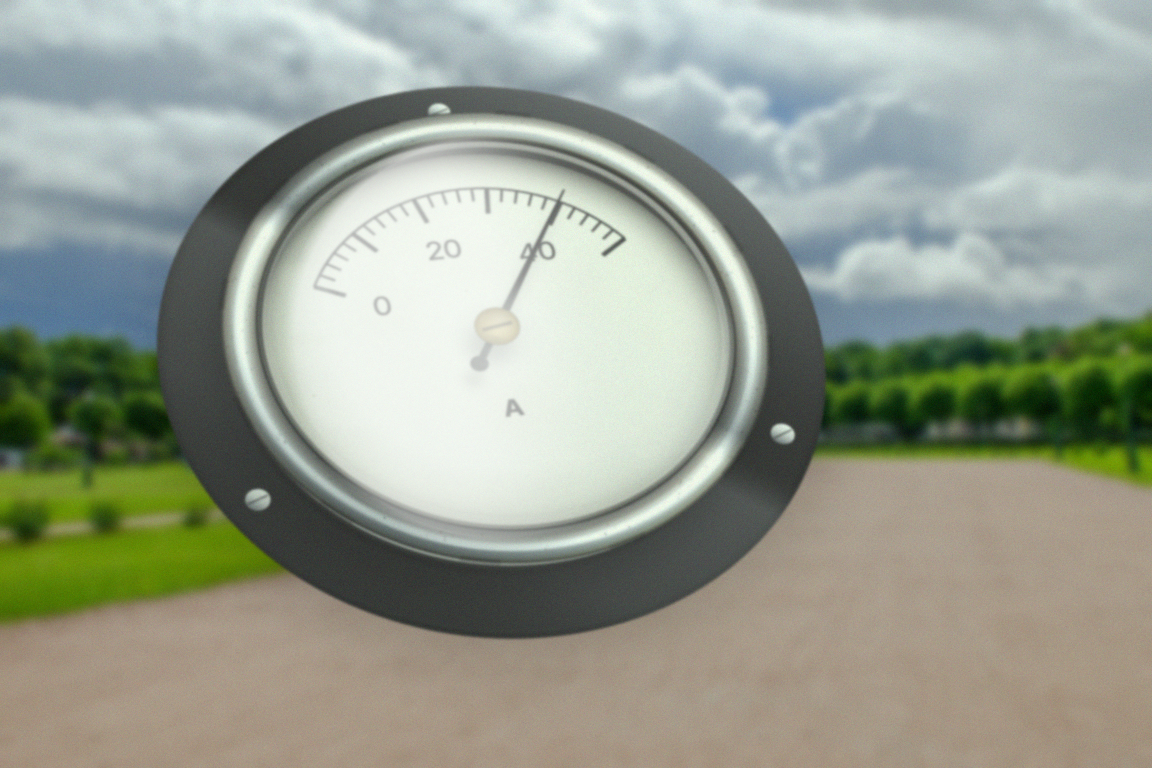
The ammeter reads 40 A
